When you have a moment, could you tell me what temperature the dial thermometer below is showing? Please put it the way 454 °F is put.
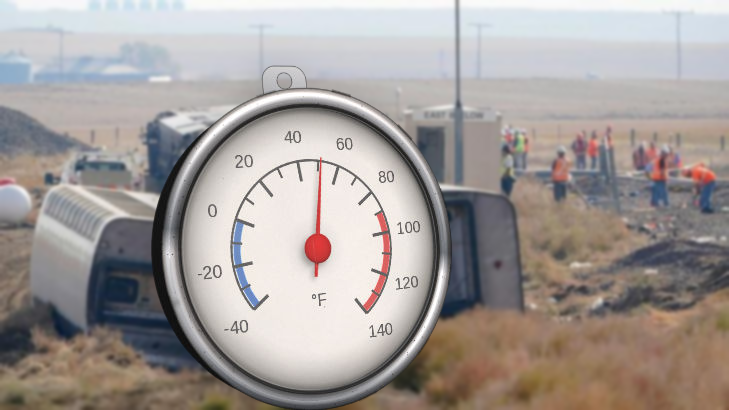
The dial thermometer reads 50 °F
